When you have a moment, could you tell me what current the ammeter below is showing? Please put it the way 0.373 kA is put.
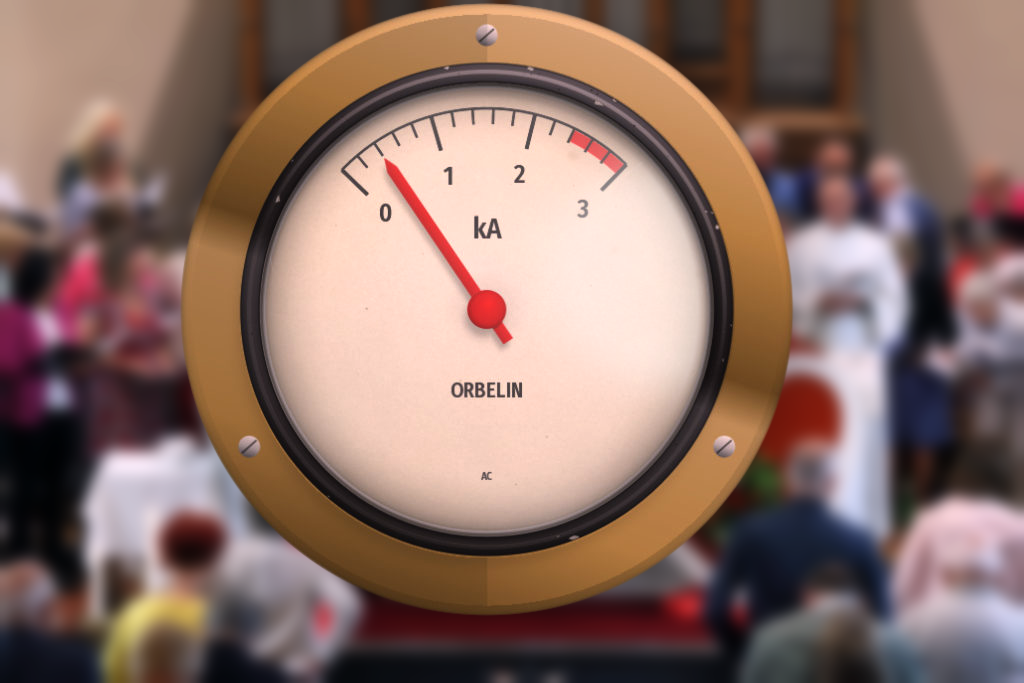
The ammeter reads 0.4 kA
